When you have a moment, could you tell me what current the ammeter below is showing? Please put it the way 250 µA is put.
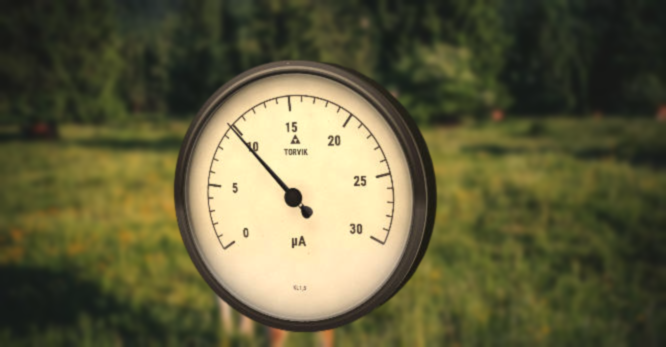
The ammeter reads 10 µA
